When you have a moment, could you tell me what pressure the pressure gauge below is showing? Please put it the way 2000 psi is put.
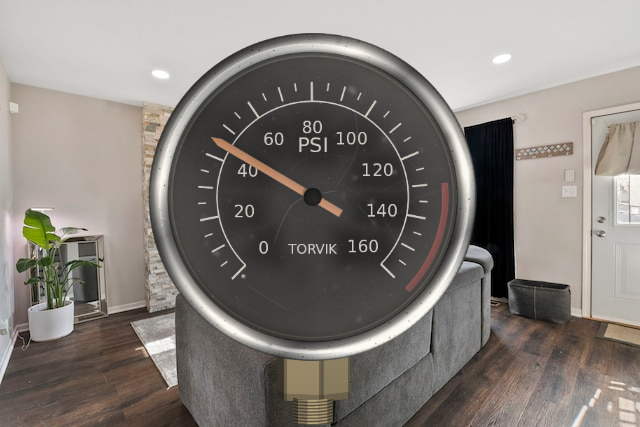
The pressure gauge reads 45 psi
